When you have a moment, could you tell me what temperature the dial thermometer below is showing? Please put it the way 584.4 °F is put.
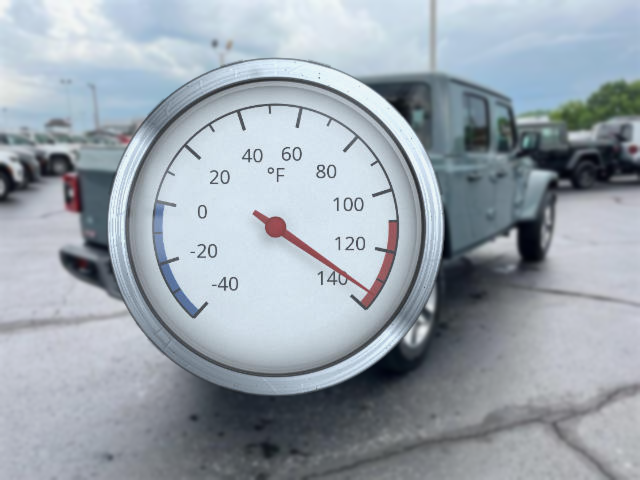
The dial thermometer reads 135 °F
